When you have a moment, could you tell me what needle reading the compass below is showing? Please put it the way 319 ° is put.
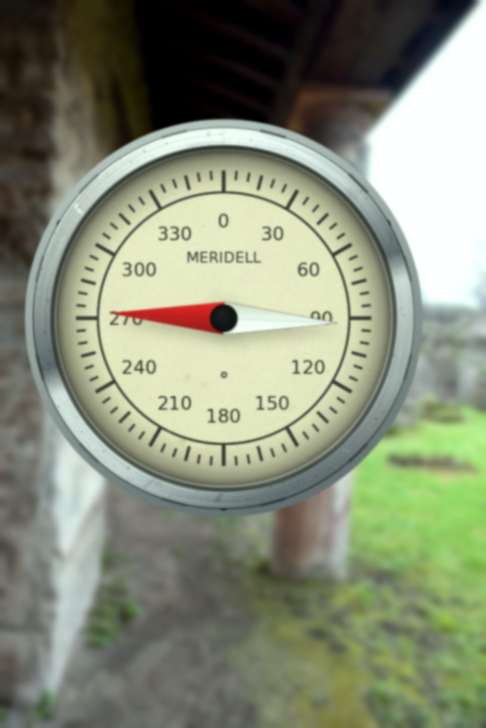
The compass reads 272.5 °
